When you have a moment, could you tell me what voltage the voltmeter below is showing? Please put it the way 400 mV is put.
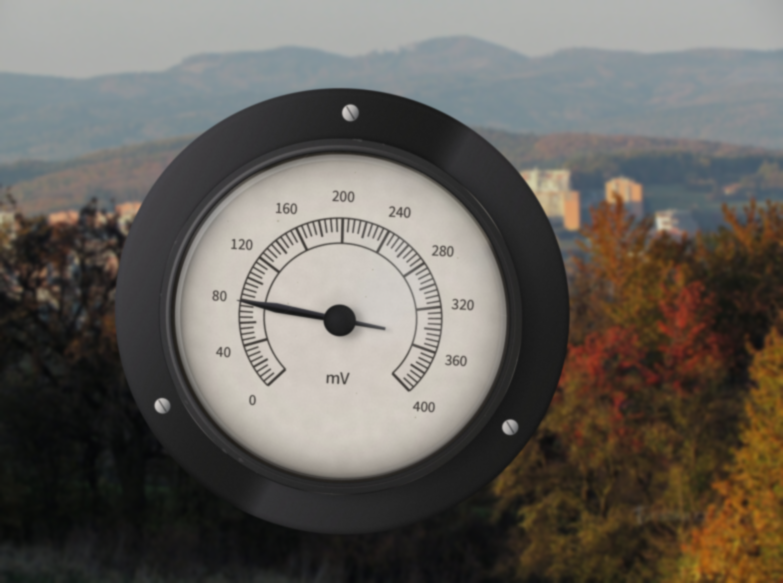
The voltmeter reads 80 mV
